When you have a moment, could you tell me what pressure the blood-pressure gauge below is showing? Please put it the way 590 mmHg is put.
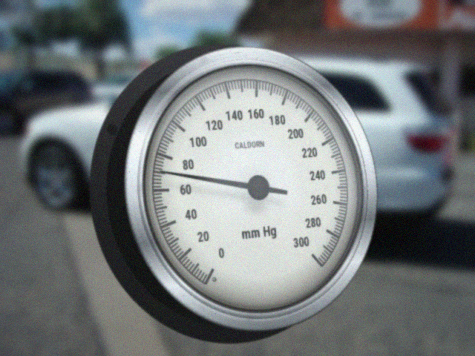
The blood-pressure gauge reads 70 mmHg
